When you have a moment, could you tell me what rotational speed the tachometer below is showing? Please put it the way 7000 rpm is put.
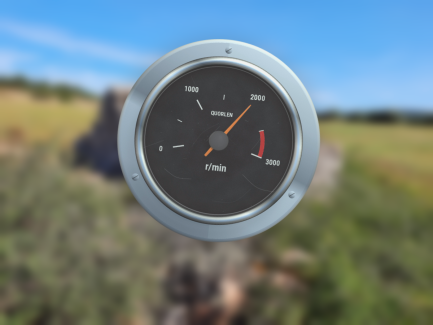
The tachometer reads 2000 rpm
